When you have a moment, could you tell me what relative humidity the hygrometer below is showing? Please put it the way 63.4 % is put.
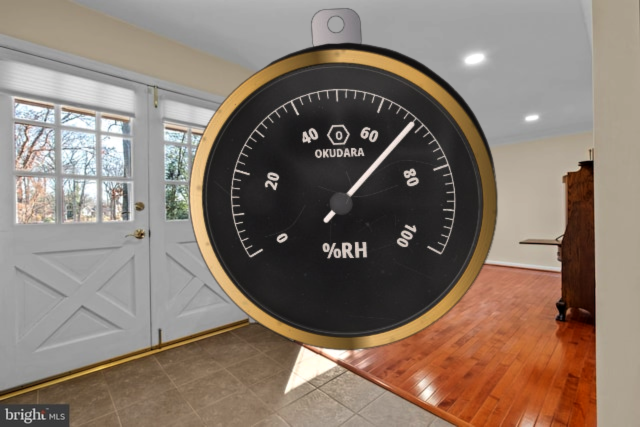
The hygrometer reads 68 %
